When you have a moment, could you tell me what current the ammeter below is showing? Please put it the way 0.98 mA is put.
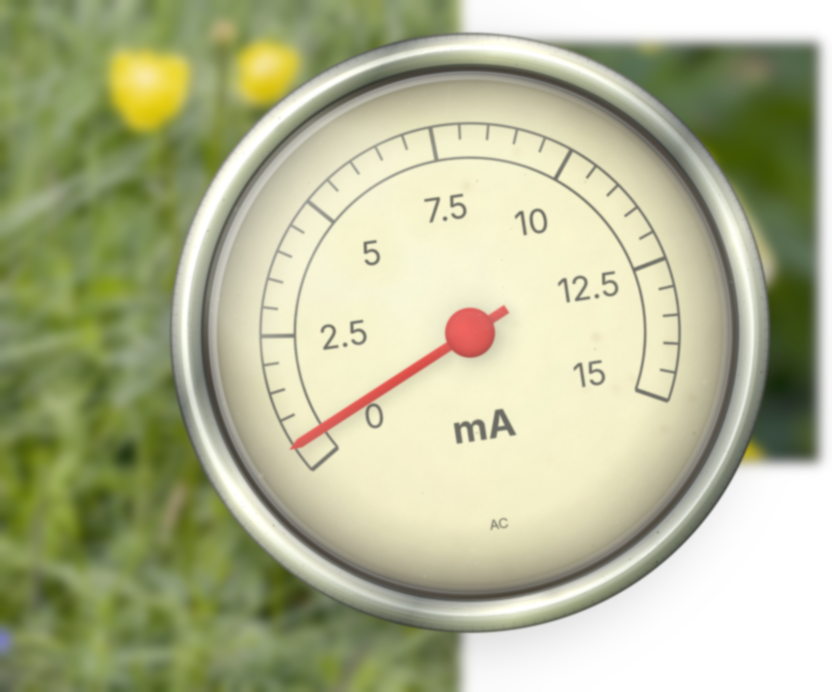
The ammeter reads 0.5 mA
